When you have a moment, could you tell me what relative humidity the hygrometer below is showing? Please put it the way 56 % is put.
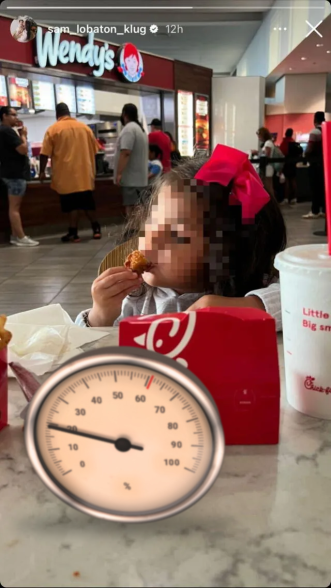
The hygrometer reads 20 %
